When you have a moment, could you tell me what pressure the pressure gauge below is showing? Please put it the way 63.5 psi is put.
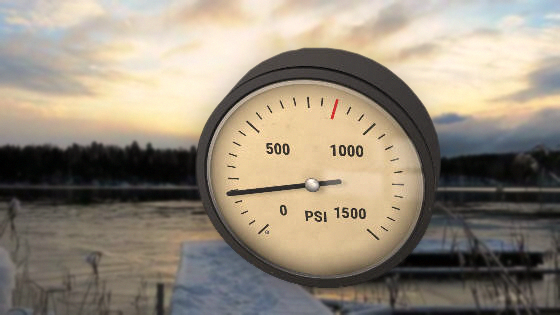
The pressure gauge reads 200 psi
